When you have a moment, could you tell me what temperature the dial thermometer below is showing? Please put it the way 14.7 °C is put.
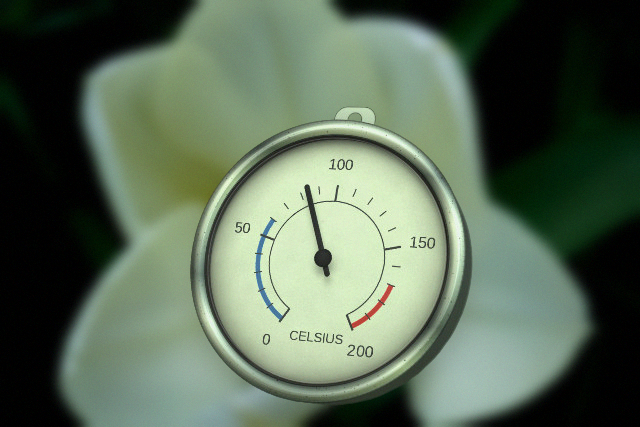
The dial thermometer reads 85 °C
